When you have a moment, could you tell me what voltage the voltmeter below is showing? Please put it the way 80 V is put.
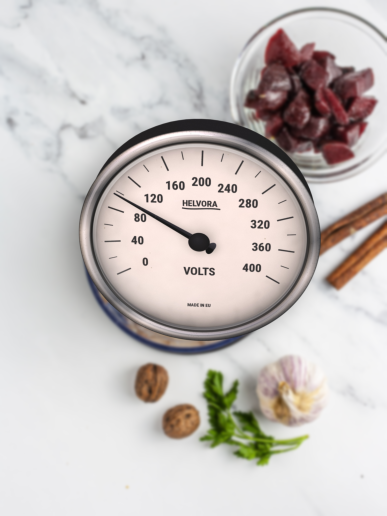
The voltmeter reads 100 V
